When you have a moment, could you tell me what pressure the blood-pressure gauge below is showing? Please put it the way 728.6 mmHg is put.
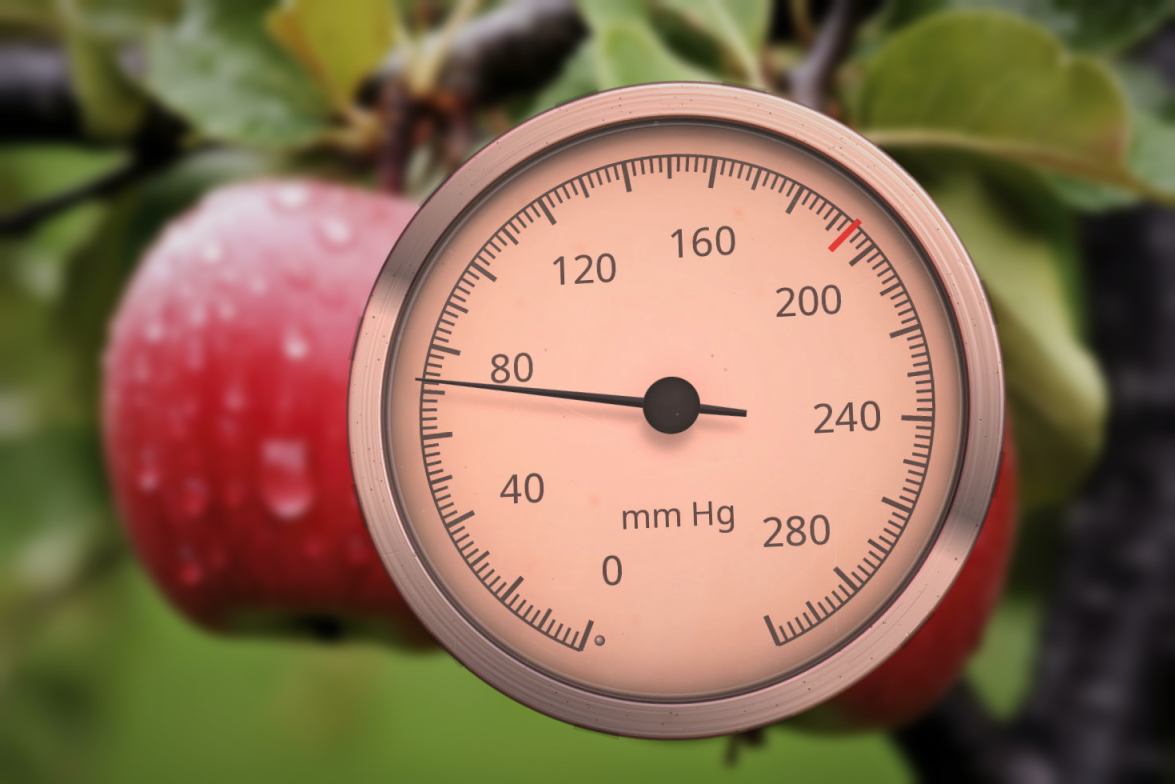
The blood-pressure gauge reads 72 mmHg
